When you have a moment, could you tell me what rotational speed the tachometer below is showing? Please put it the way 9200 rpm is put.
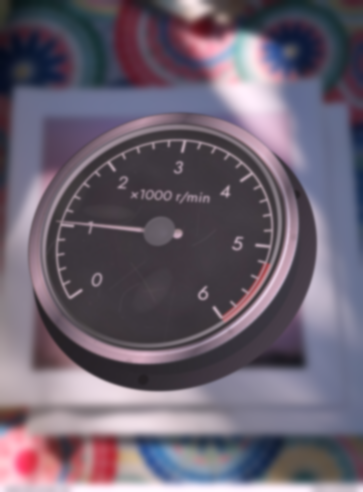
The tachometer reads 1000 rpm
